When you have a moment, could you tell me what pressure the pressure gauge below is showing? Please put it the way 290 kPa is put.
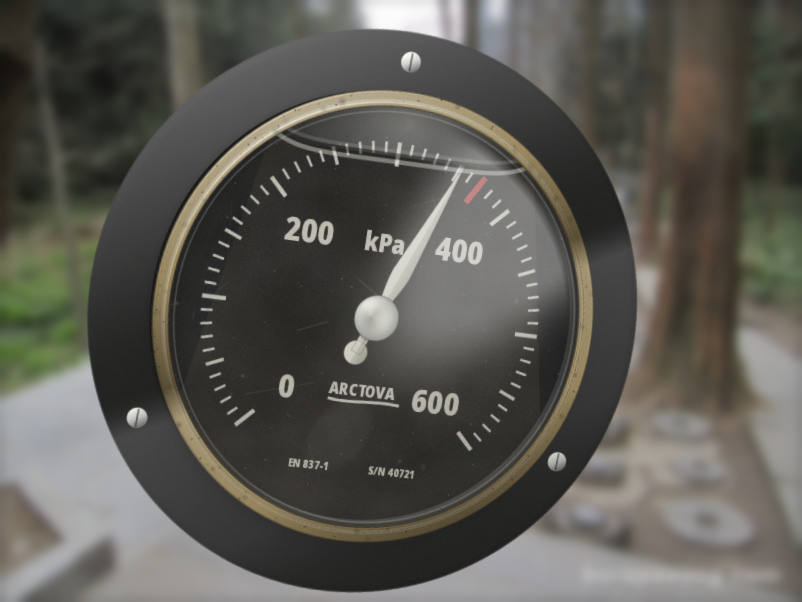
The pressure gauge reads 350 kPa
